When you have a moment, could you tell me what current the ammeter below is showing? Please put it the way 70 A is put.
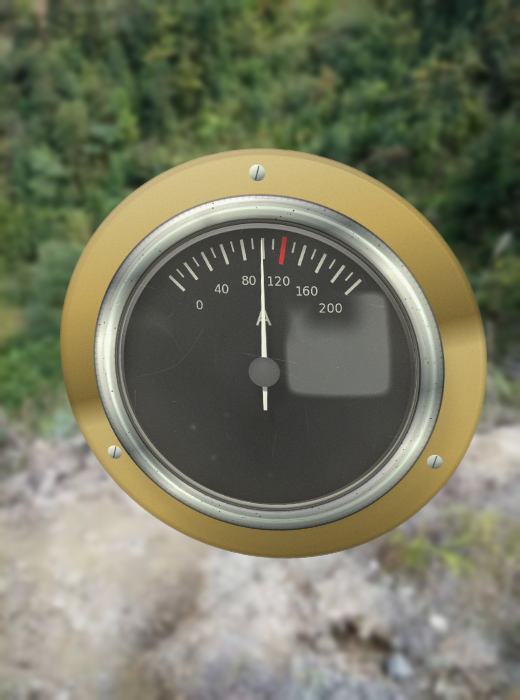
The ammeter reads 100 A
